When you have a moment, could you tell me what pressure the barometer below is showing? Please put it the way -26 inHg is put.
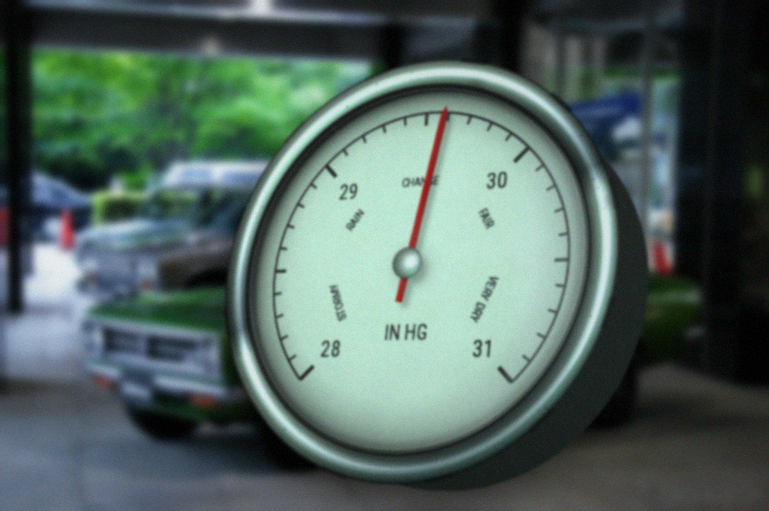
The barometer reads 29.6 inHg
